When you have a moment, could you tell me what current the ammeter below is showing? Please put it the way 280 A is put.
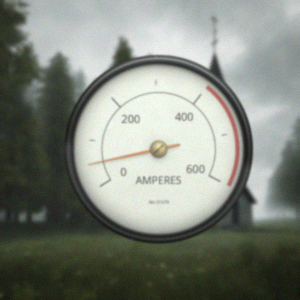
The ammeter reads 50 A
